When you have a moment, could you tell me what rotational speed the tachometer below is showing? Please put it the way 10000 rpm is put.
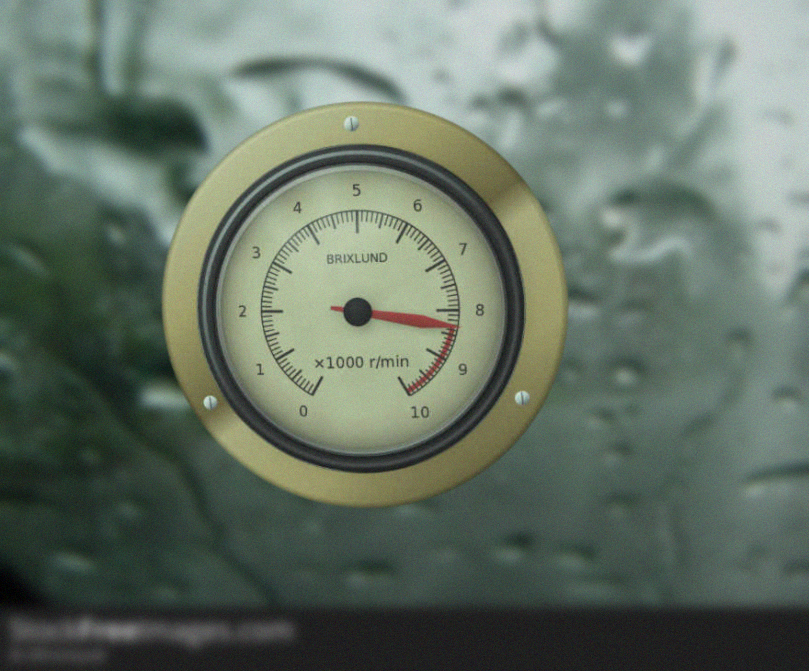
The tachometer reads 8300 rpm
